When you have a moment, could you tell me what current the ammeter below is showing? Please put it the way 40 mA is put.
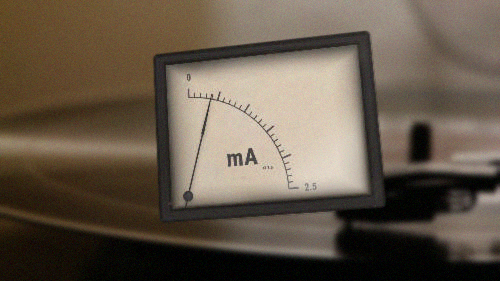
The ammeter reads 0.4 mA
